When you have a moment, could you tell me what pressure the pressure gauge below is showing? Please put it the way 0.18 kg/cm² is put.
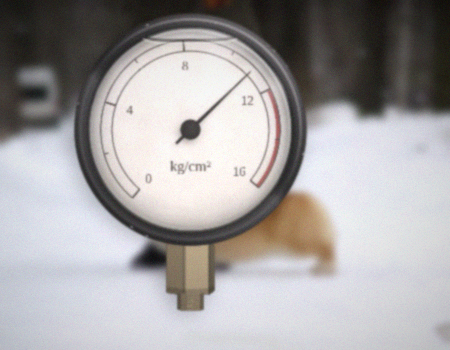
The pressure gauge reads 11 kg/cm²
